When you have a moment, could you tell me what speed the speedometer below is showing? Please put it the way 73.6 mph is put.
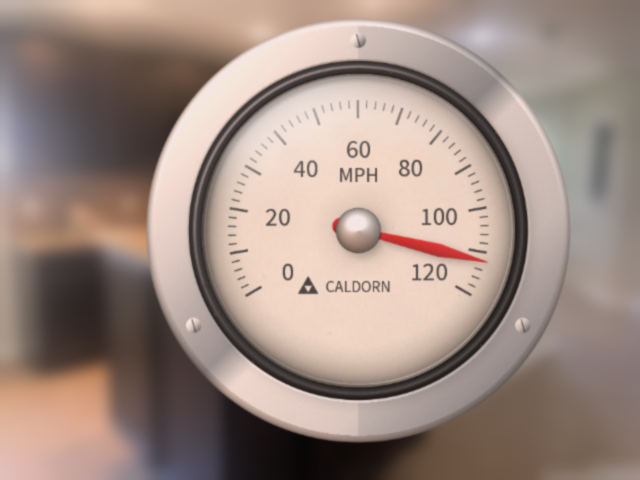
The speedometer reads 112 mph
